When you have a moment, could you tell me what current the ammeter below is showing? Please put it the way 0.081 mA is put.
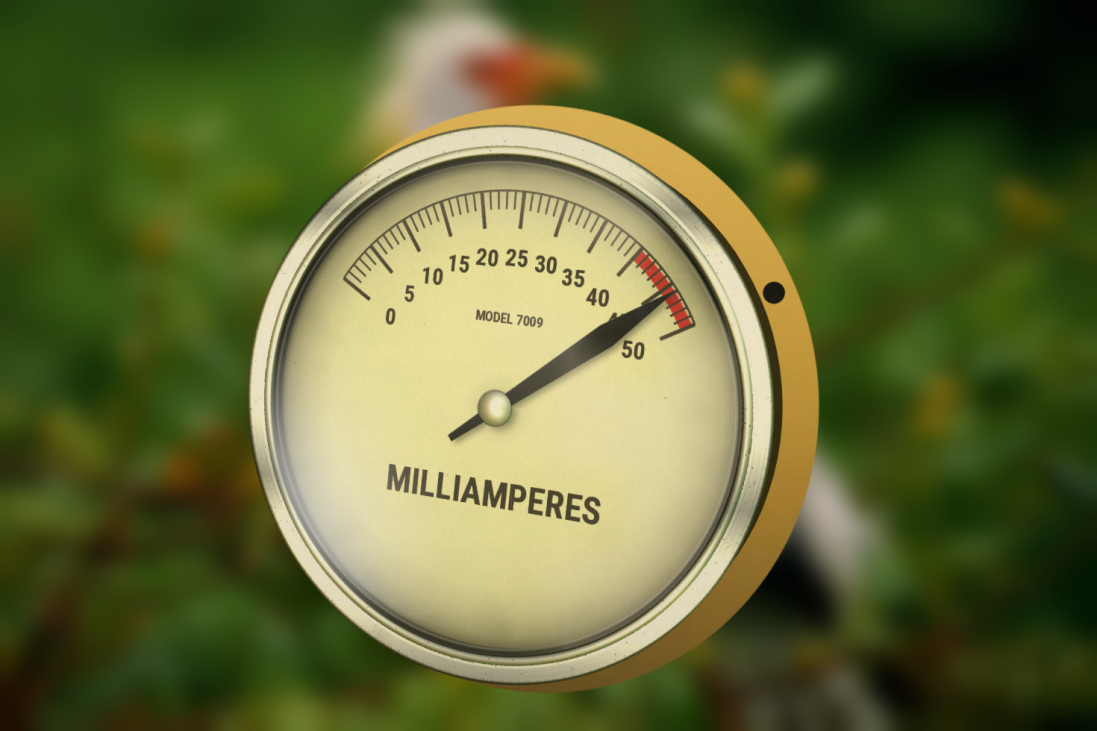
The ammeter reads 46 mA
